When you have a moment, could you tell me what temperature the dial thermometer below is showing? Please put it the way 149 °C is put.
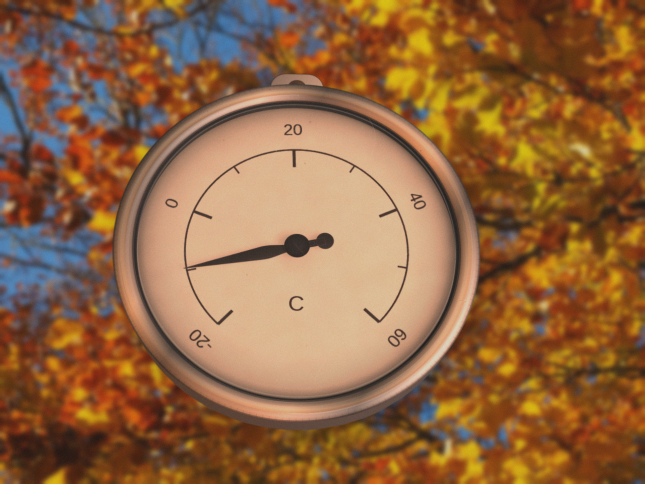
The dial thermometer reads -10 °C
